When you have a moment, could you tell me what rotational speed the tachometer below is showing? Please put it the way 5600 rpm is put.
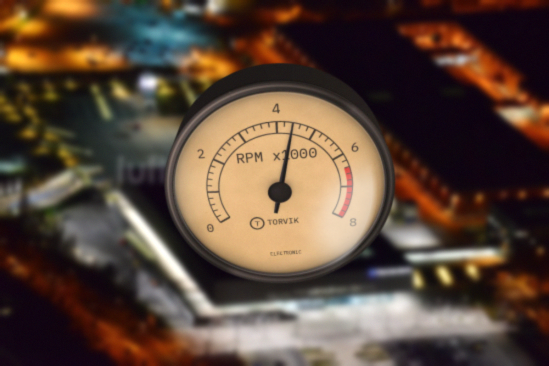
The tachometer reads 4400 rpm
